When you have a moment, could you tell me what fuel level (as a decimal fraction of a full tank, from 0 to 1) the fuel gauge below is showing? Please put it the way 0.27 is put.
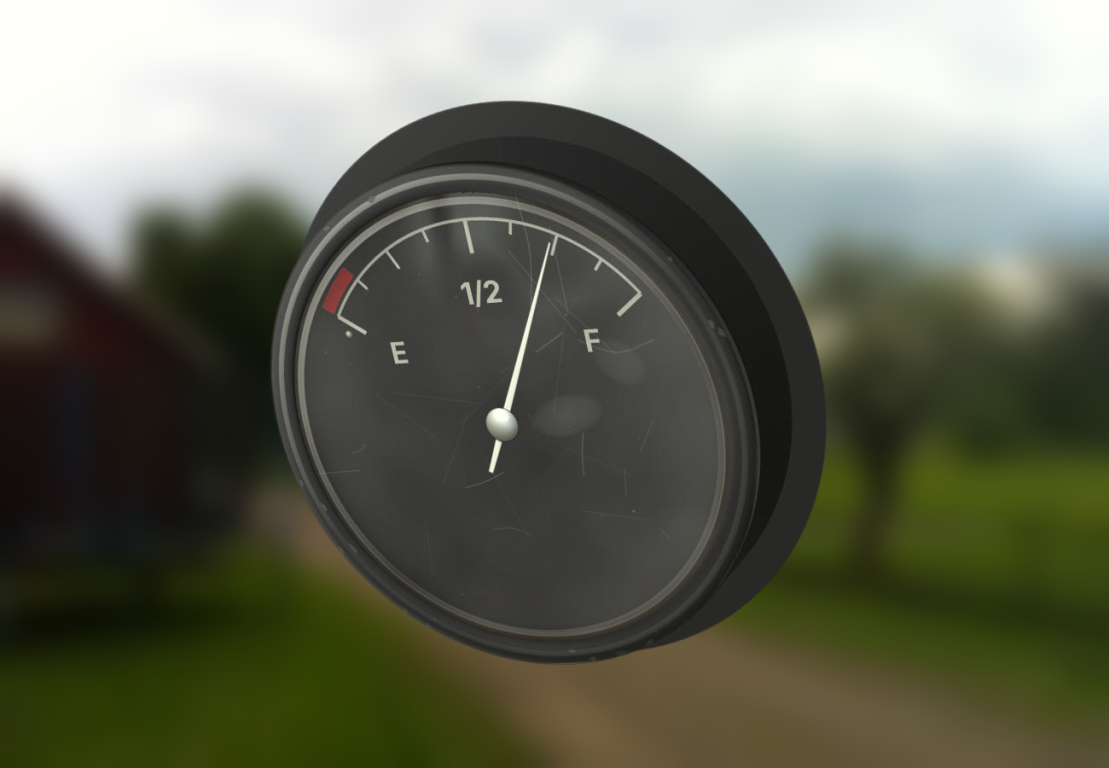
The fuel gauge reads 0.75
